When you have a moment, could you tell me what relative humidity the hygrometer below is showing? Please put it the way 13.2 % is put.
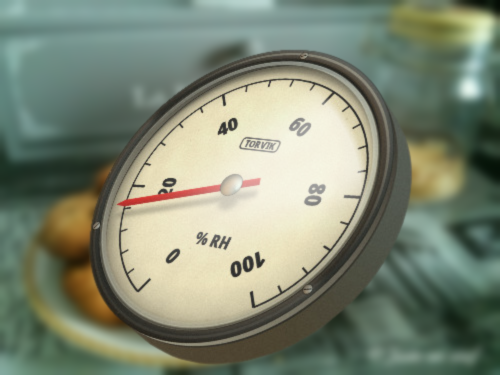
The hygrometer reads 16 %
